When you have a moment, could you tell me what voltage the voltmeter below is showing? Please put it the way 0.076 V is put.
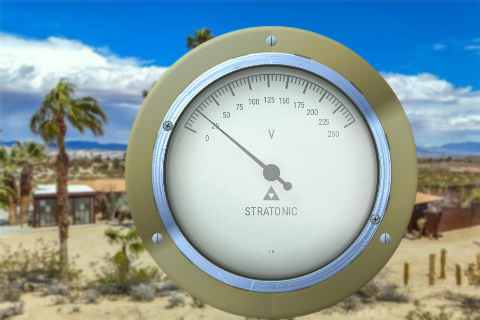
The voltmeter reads 25 V
